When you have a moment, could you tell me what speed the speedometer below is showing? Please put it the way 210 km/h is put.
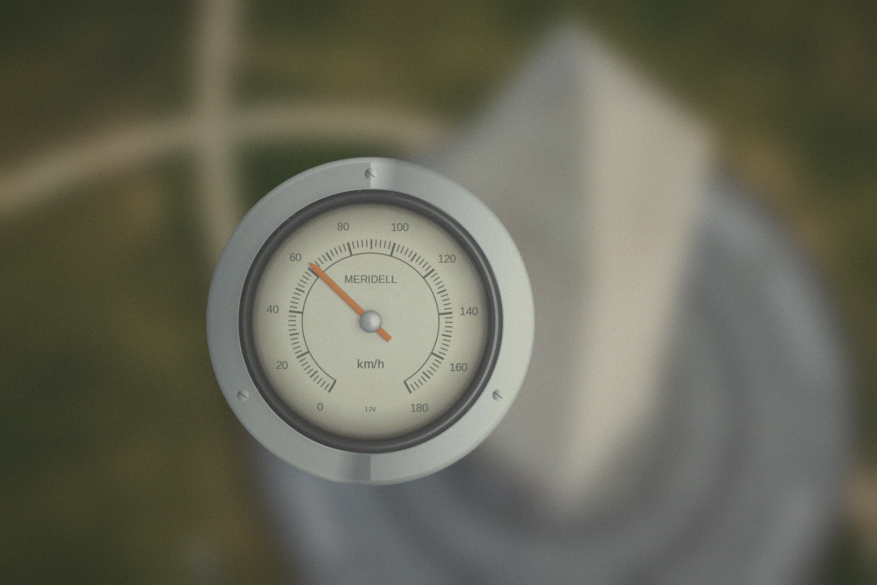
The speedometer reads 62 km/h
